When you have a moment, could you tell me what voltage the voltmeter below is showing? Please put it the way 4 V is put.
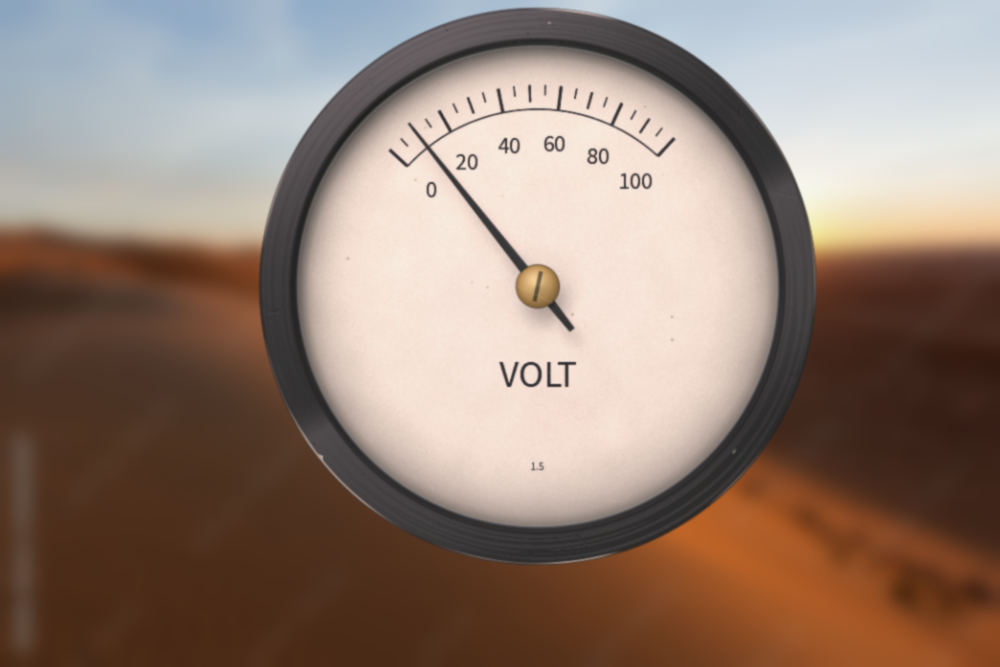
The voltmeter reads 10 V
